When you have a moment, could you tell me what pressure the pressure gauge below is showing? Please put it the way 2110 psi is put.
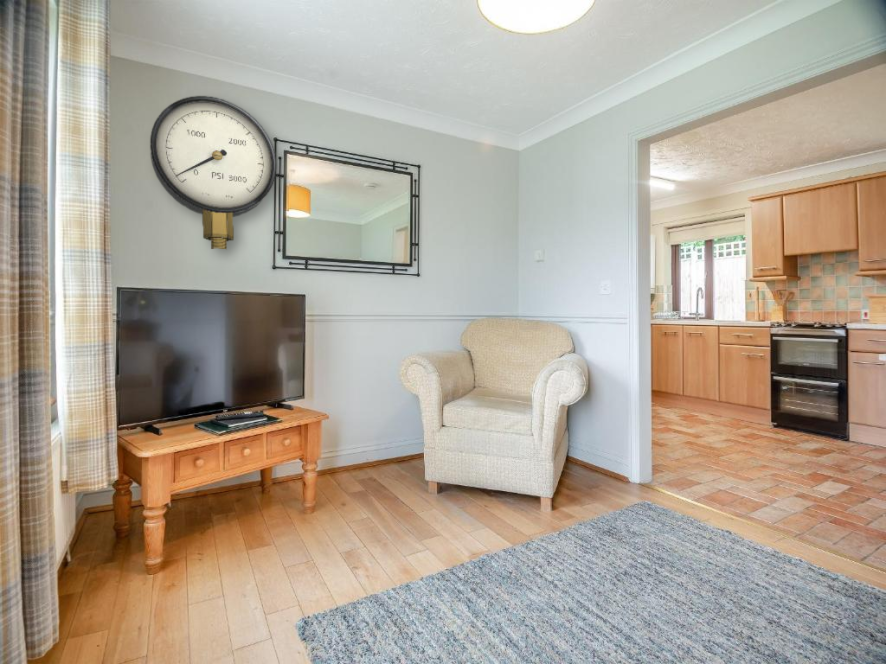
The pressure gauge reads 100 psi
